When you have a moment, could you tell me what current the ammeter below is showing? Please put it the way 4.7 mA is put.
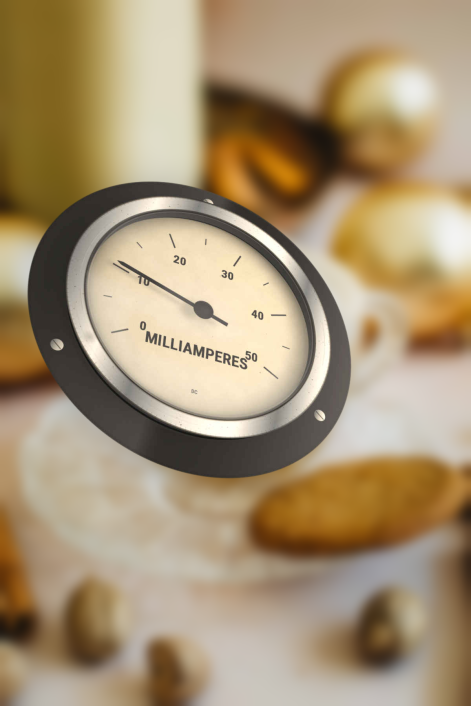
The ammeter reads 10 mA
